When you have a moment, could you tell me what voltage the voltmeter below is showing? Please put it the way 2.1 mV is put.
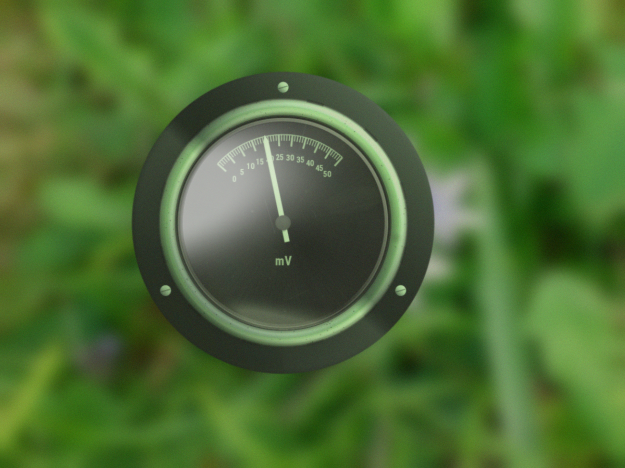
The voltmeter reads 20 mV
